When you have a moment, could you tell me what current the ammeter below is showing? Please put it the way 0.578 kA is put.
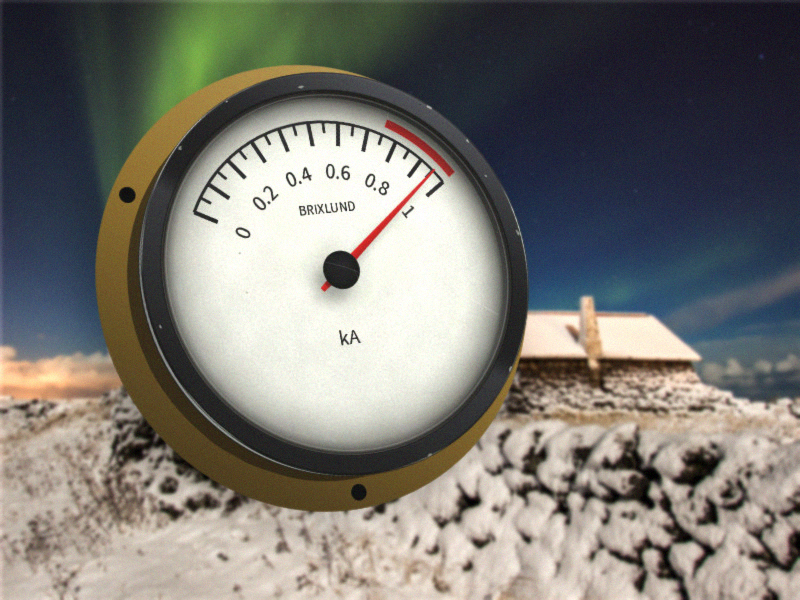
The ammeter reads 0.95 kA
